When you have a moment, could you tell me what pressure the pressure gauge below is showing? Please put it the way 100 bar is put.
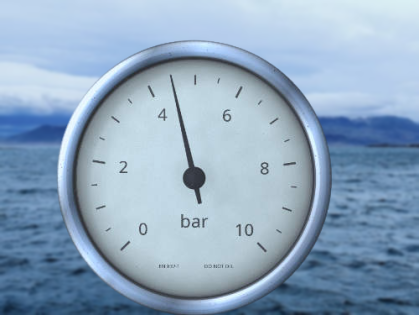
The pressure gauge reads 4.5 bar
